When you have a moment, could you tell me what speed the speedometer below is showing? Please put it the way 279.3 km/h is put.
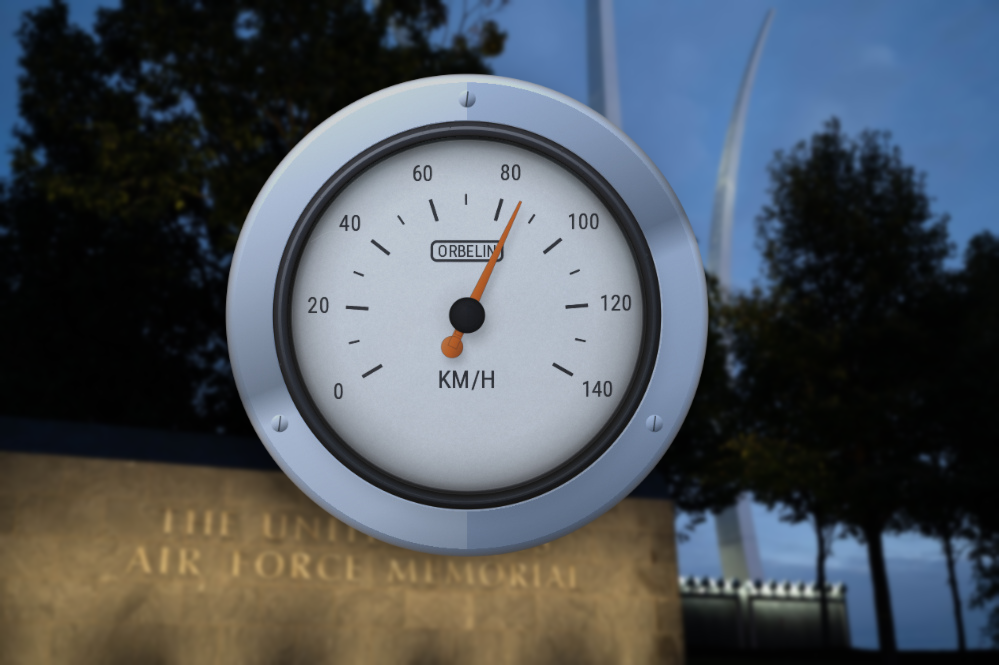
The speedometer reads 85 km/h
